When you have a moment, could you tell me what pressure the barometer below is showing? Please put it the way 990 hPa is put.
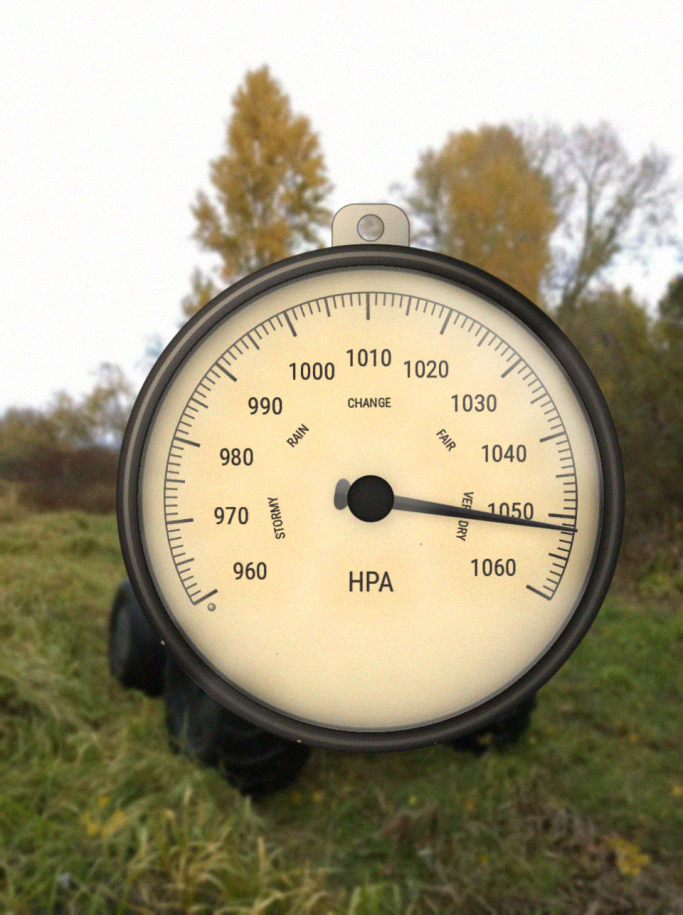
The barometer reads 1051.5 hPa
